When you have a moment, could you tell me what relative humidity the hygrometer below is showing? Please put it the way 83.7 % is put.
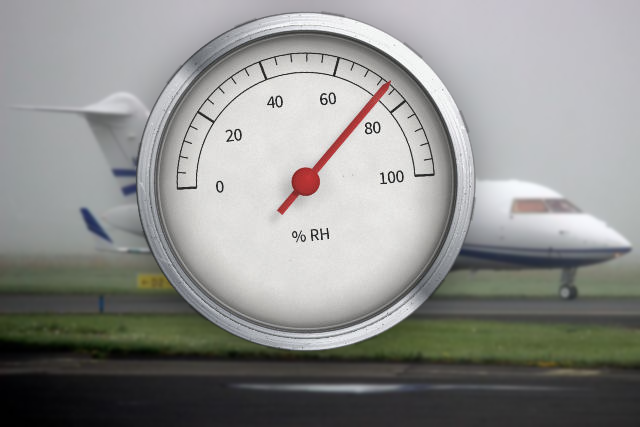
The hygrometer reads 74 %
